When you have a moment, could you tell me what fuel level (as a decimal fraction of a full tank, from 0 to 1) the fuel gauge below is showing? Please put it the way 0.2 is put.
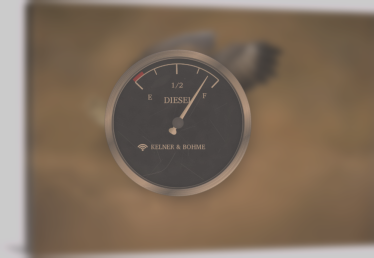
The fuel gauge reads 0.875
